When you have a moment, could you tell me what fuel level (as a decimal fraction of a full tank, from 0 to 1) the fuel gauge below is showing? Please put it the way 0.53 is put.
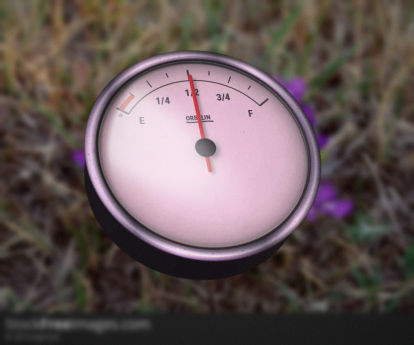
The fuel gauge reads 0.5
